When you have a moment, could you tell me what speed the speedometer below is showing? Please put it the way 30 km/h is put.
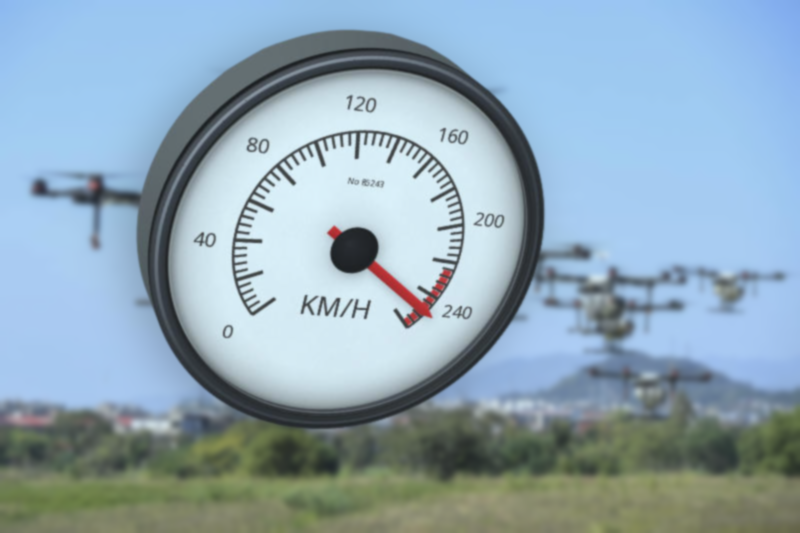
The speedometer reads 248 km/h
